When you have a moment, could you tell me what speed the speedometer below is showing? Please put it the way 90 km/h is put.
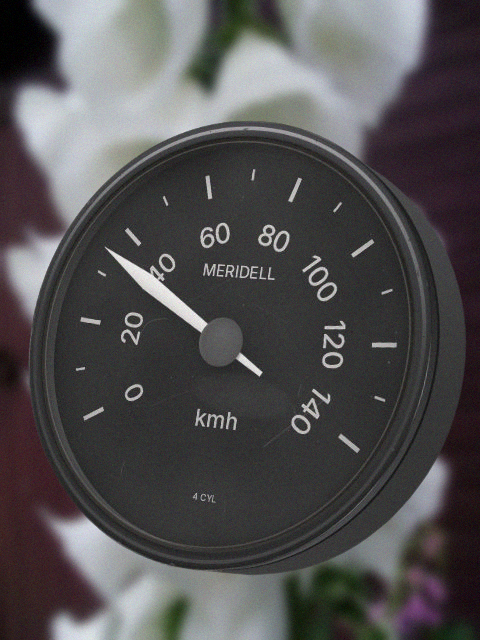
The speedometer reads 35 km/h
